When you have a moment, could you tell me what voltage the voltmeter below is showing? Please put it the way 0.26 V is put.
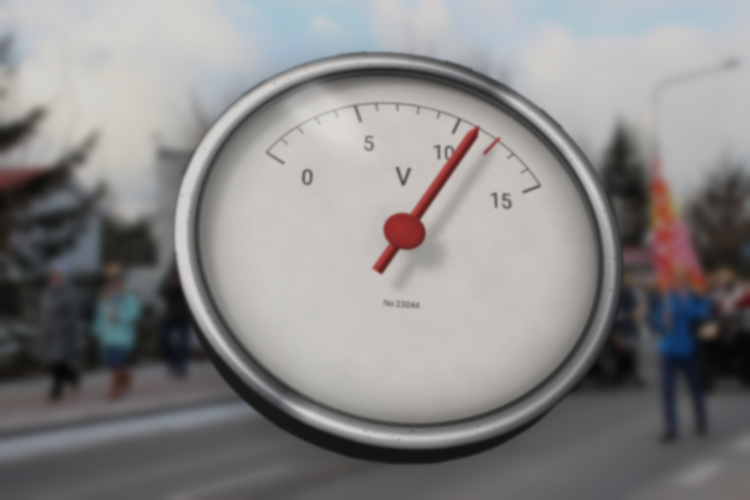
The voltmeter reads 11 V
